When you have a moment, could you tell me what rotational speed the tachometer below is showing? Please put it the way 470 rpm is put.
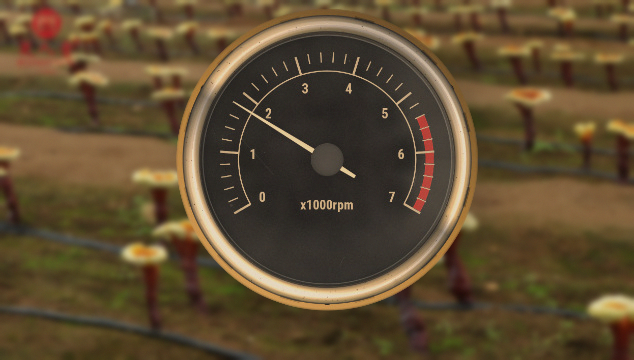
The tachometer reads 1800 rpm
